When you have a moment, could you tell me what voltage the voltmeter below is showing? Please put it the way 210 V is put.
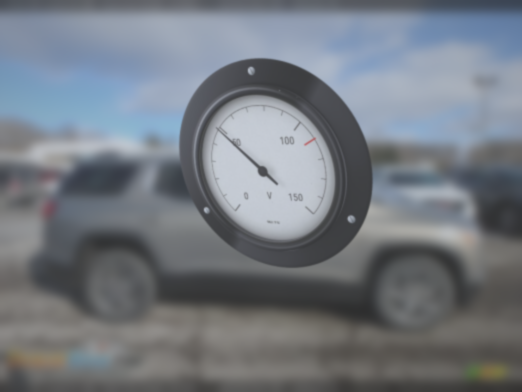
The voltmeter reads 50 V
